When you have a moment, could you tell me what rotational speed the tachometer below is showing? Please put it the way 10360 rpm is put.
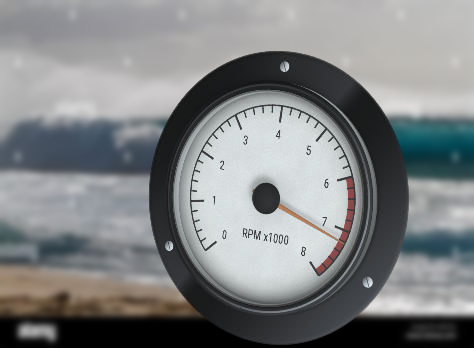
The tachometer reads 7200 rpm
